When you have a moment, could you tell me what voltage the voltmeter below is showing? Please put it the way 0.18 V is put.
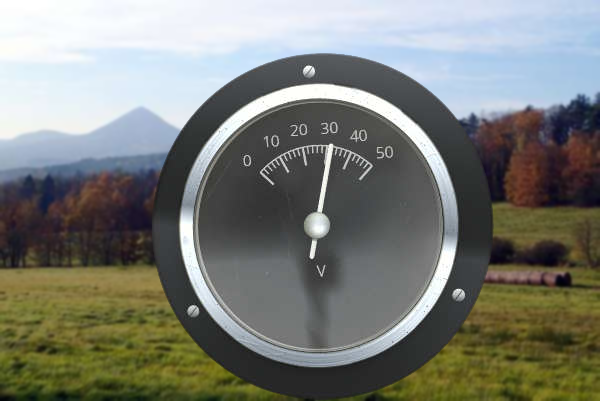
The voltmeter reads 32 V
